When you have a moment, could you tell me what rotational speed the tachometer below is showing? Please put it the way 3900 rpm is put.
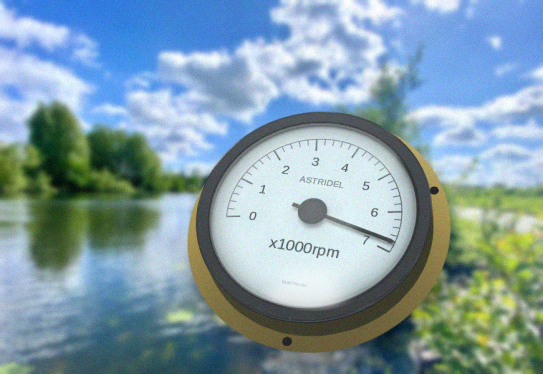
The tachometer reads 6800 rpm
